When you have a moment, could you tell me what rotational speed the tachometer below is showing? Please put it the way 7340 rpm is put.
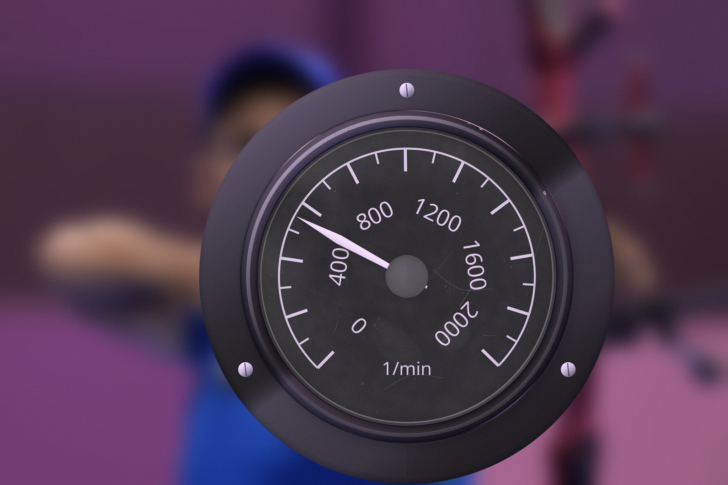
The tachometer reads 550 rpm
